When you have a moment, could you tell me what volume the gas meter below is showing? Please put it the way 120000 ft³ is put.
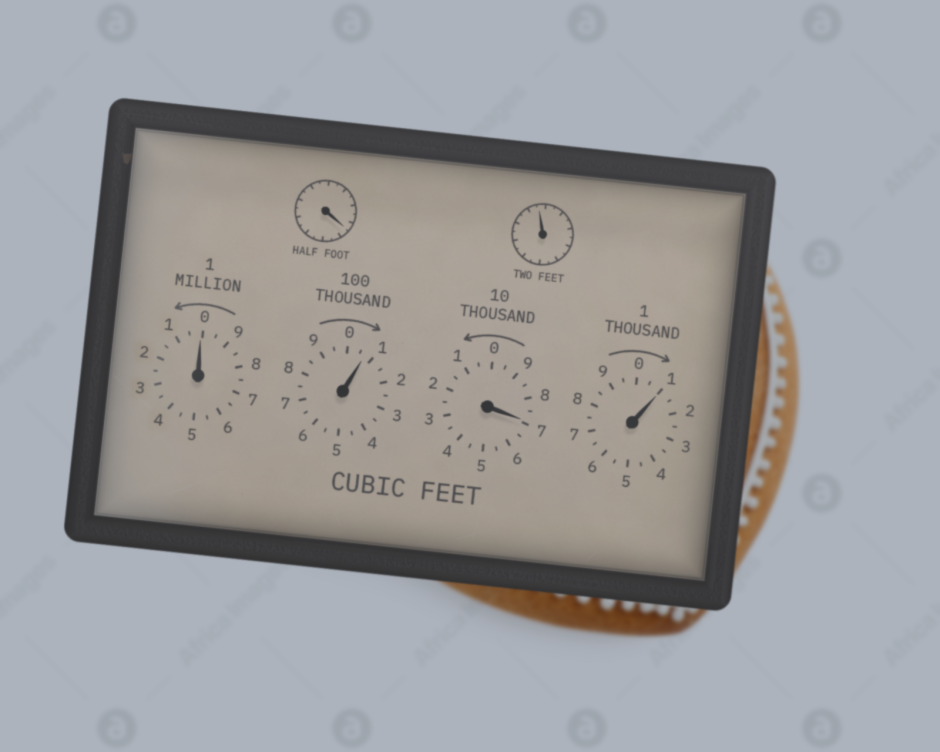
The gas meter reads 7100 ft³
